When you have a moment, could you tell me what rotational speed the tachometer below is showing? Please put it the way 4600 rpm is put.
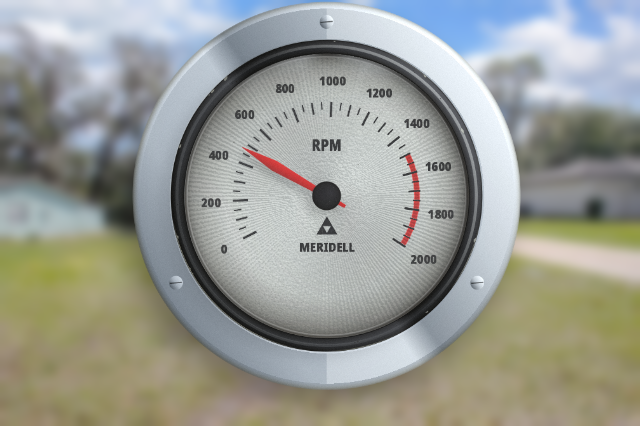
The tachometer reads 475 rpm
